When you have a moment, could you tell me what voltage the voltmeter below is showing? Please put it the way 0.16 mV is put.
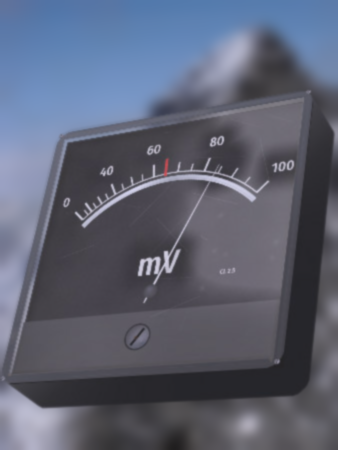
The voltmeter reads 85 mV
